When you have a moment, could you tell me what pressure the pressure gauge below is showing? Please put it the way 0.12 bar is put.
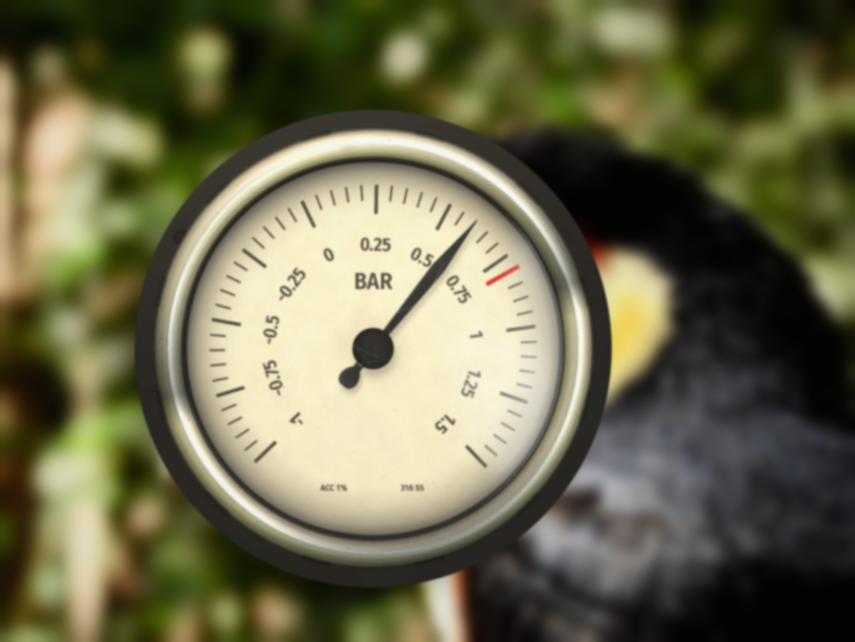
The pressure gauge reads 0.6 bar
